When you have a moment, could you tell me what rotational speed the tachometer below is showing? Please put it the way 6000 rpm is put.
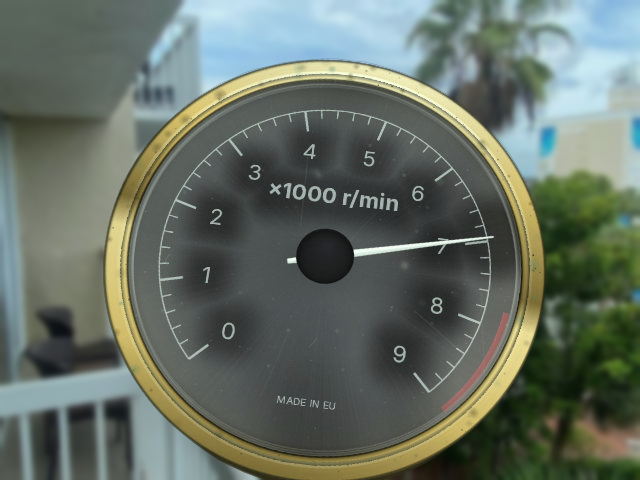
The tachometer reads 7000 rpm
